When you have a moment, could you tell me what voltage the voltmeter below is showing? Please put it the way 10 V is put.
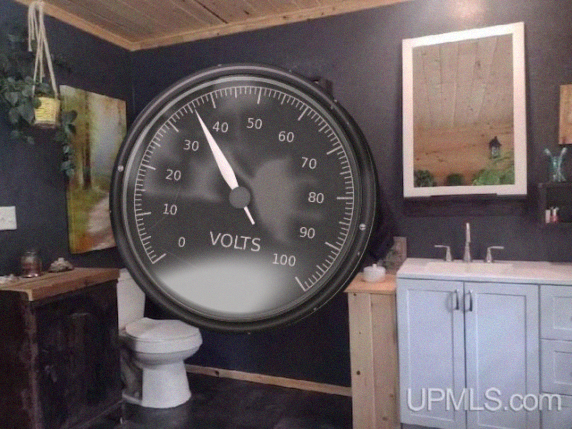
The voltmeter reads 36 V
